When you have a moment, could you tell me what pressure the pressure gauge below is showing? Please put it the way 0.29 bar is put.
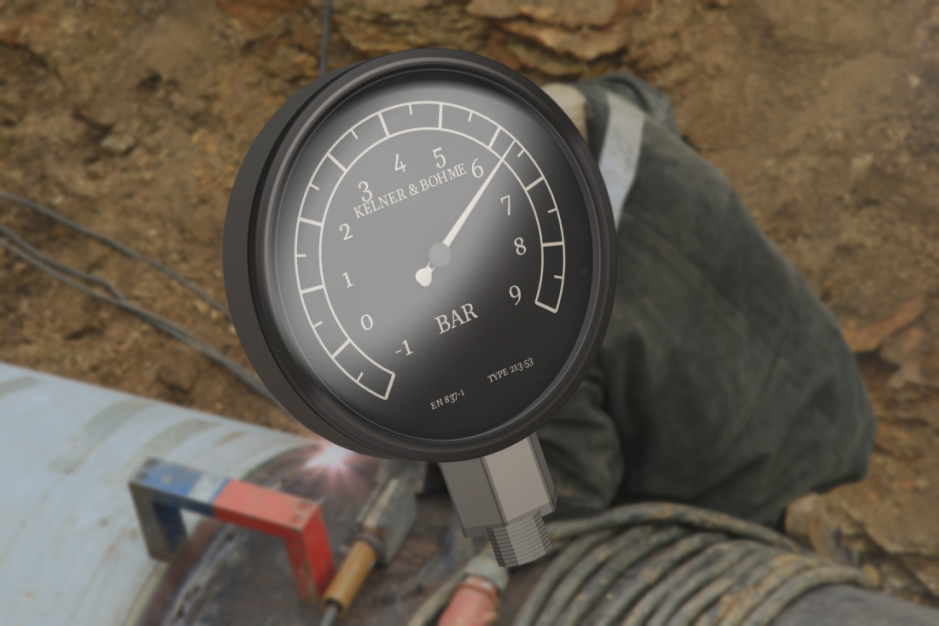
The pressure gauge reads 6.25 bar
